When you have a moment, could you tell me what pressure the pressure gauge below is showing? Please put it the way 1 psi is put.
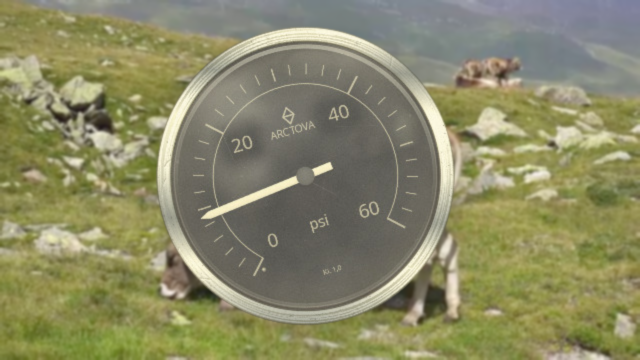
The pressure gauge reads 9 psi
